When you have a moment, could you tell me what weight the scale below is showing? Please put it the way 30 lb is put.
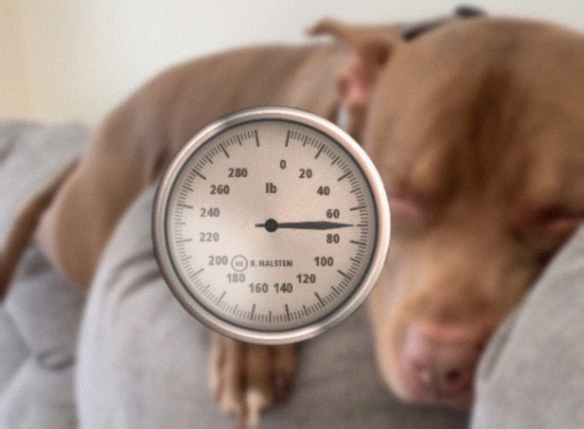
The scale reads 70 lb
